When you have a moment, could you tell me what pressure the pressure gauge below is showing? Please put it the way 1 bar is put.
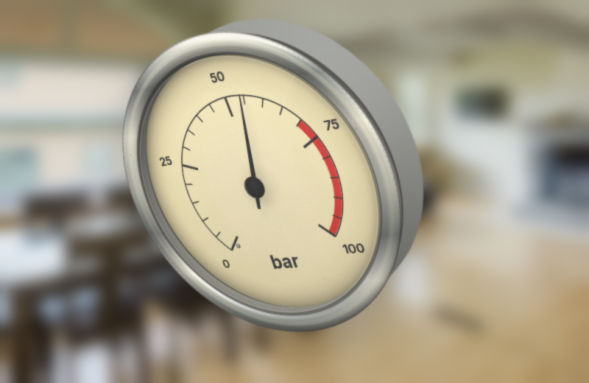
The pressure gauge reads 55 bar
